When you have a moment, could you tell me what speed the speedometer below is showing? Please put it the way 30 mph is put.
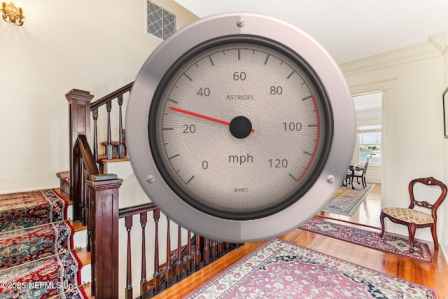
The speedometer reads 27.5 mph
